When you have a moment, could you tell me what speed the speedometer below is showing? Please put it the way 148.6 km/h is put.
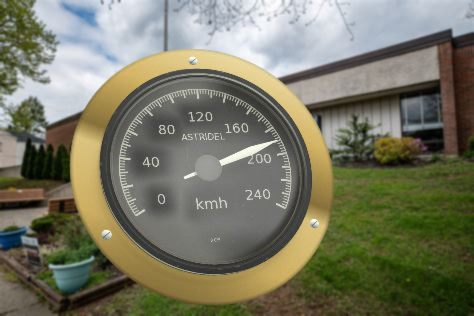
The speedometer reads 190 km/h
